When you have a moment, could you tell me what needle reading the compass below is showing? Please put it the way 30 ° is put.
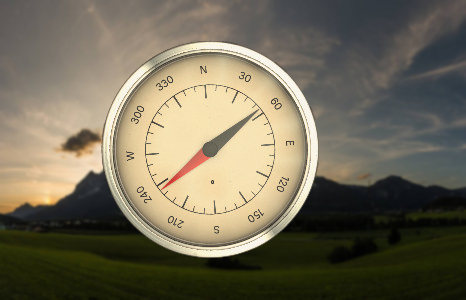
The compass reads 235 °
